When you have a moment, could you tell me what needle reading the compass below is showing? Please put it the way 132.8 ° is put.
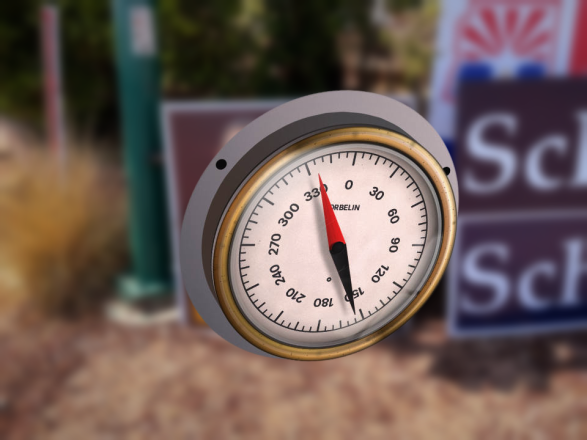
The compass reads 335 °
